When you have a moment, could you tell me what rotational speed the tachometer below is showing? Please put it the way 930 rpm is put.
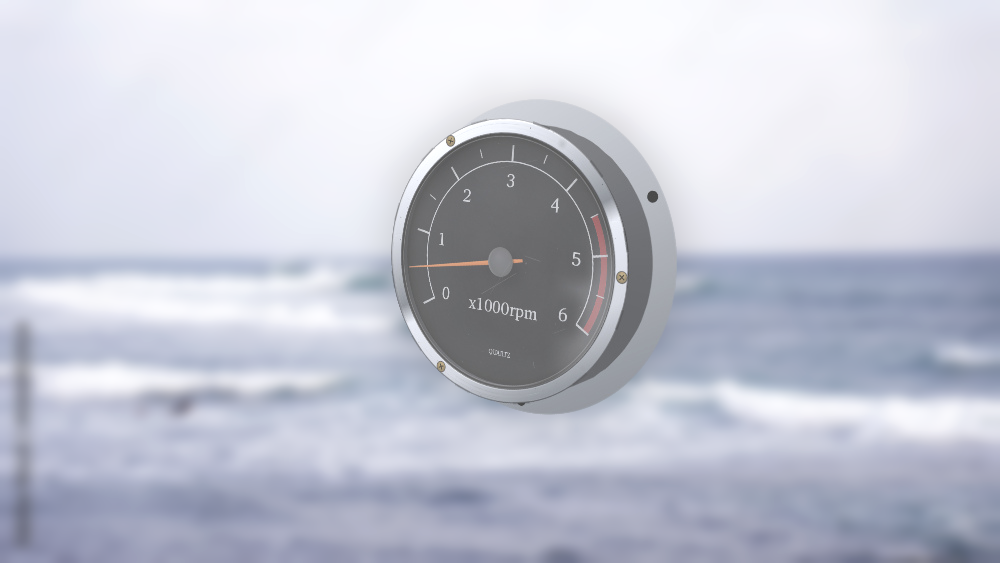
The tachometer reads 500 rpm
